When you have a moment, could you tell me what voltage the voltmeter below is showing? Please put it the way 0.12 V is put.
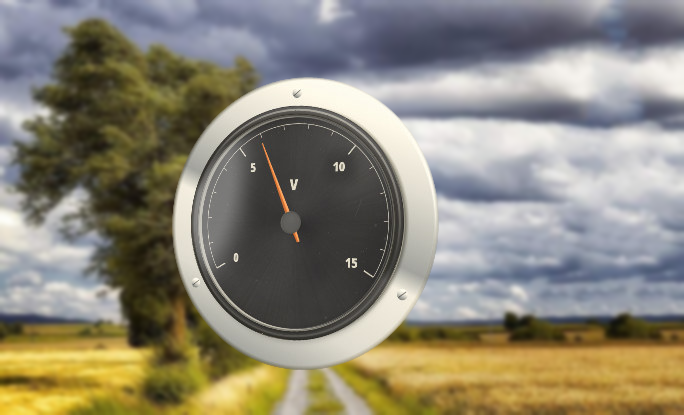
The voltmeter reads 6 V
